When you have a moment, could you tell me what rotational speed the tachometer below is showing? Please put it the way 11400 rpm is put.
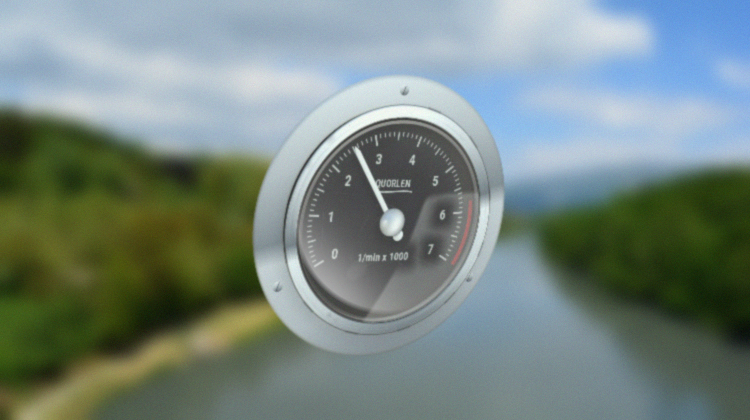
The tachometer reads 2500 rpm
